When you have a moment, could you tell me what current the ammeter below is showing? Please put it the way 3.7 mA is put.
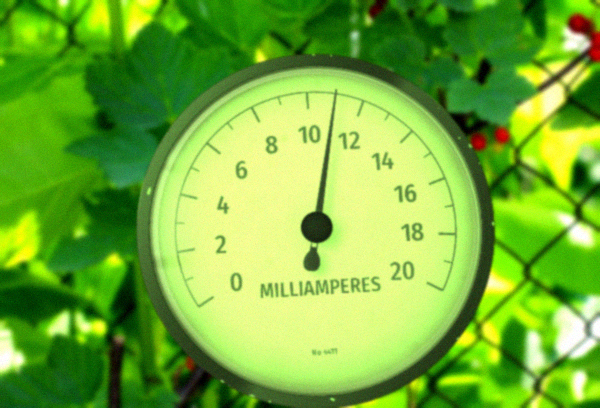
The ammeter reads 11 mA
